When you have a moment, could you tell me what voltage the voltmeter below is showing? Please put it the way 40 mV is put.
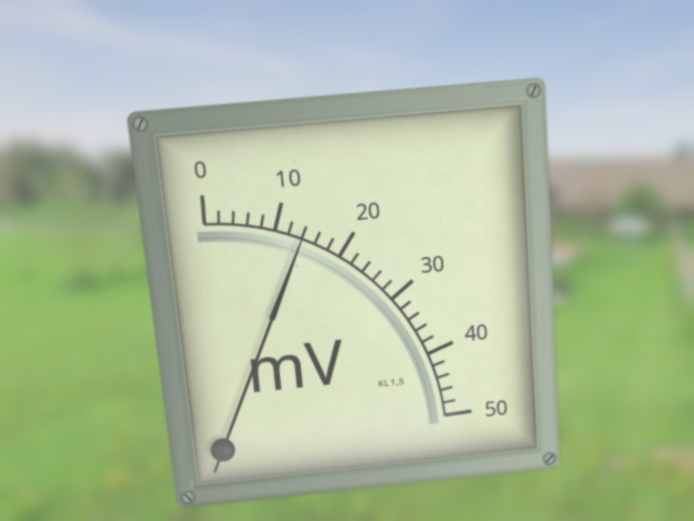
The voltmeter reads 14 mV
